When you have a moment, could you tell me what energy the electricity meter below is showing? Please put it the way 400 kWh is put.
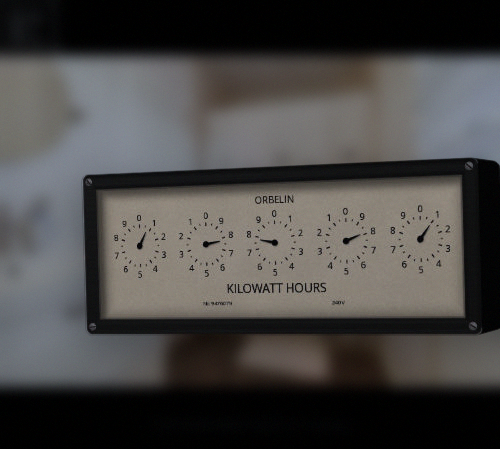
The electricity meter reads 7781 kWh
